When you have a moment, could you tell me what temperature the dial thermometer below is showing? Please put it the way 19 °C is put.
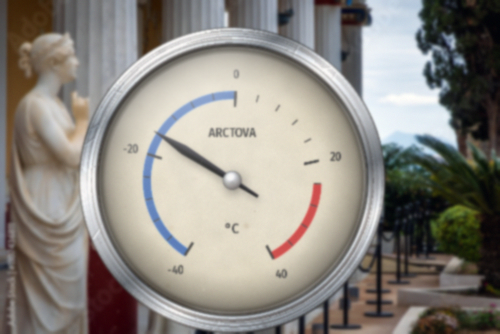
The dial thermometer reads -16 °C
